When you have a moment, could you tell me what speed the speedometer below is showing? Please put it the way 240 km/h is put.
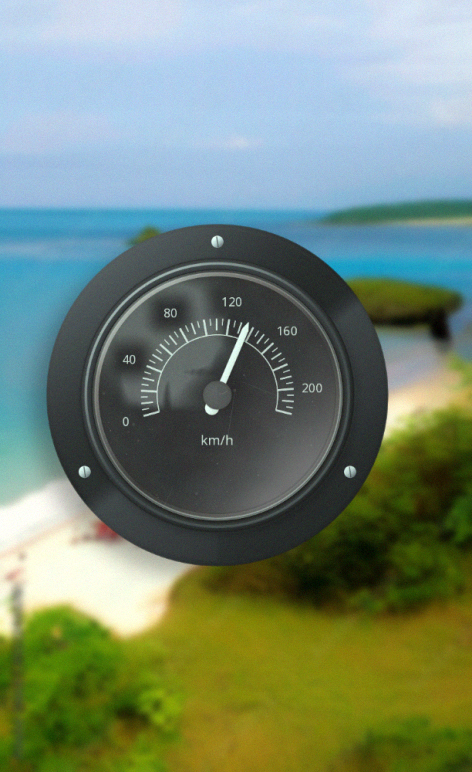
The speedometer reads 135 km/h
